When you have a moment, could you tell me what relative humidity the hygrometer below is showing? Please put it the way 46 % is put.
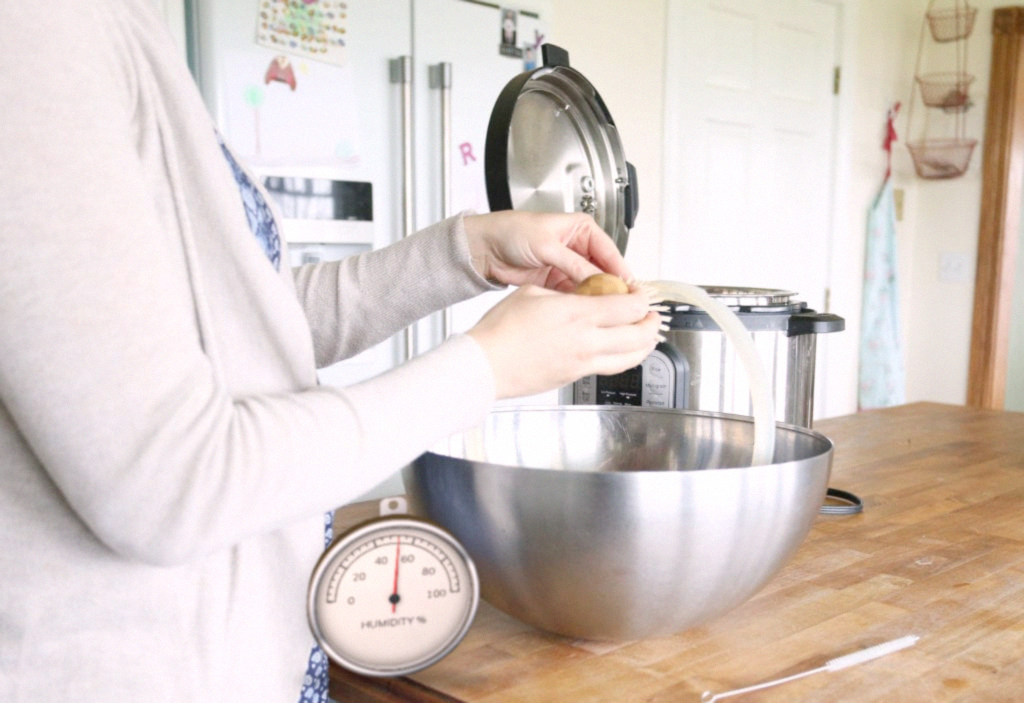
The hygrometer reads 52 %
